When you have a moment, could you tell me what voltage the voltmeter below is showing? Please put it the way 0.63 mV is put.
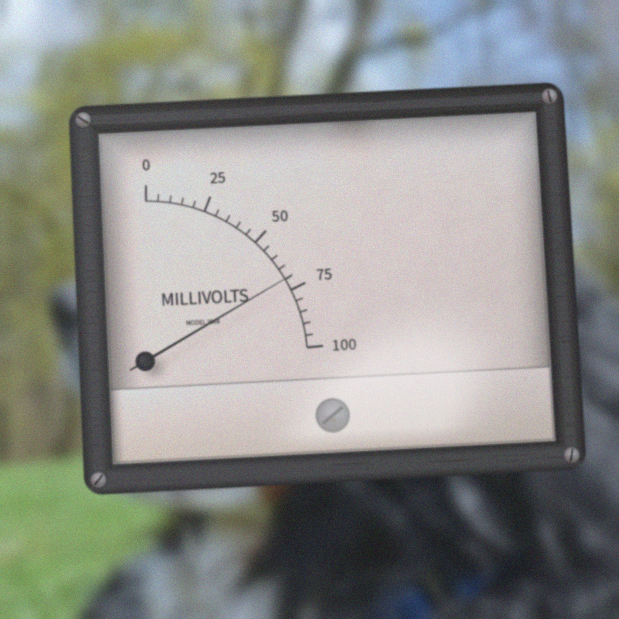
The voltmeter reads 70 mV
